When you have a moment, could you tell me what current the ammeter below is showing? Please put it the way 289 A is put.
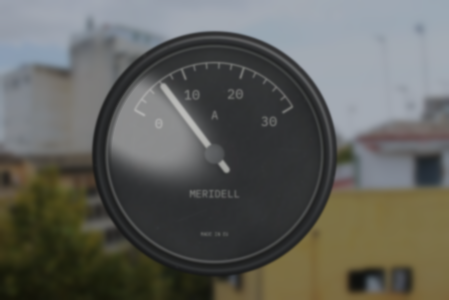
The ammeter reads 6 A
